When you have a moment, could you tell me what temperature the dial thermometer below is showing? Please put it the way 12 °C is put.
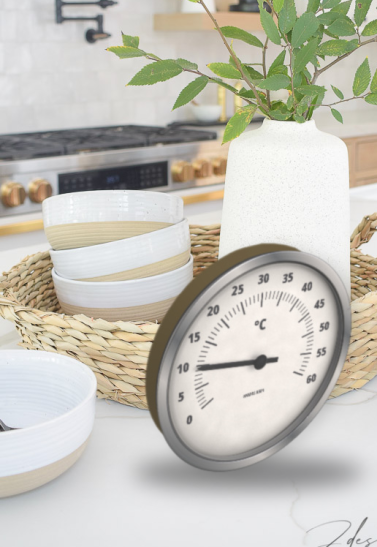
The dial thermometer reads 10 °C
